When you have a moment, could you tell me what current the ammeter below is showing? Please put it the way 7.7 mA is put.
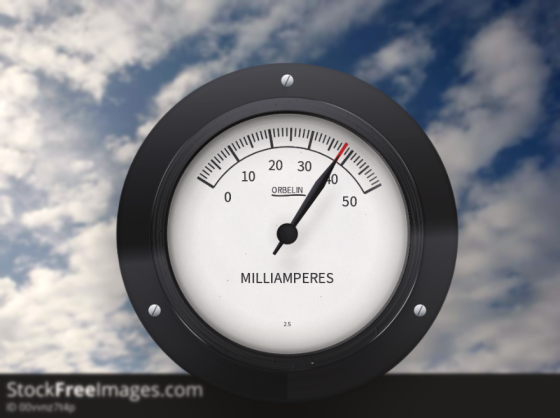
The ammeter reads 38 mA
